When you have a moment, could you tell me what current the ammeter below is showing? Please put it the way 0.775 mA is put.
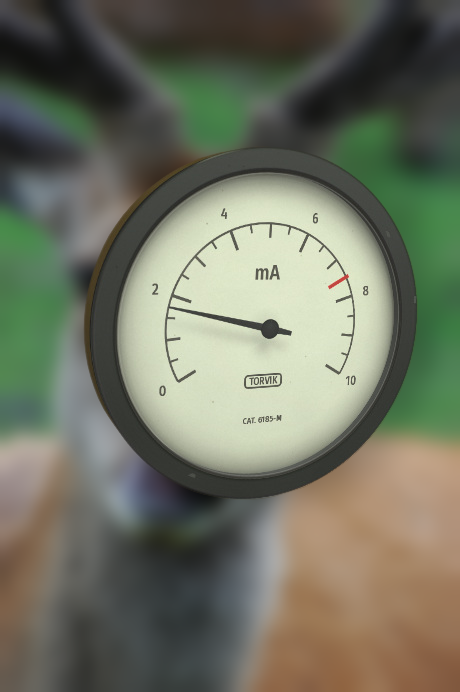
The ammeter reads 1.75 mA
